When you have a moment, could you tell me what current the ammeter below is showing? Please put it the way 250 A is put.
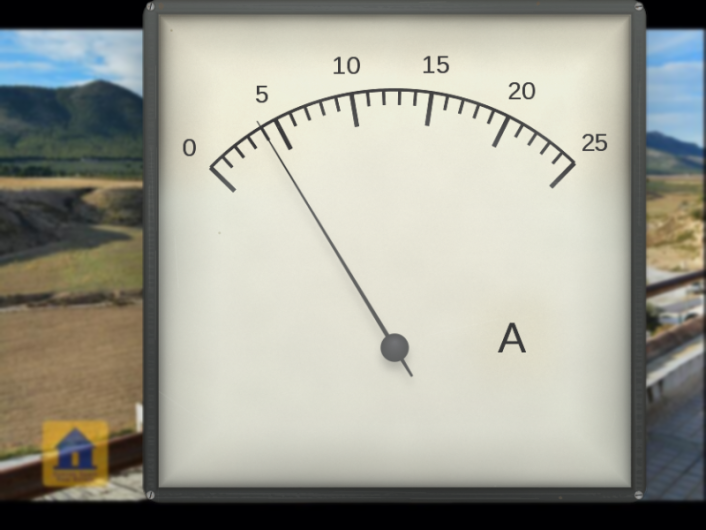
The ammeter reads 4 A
